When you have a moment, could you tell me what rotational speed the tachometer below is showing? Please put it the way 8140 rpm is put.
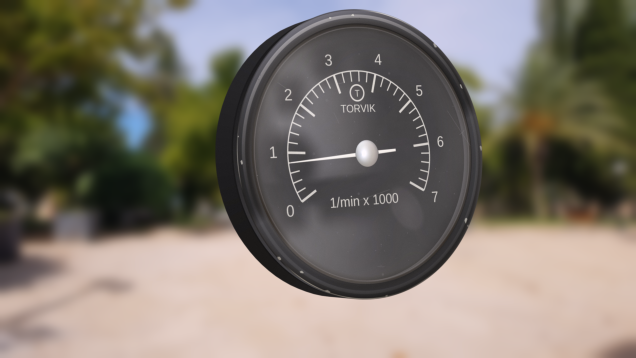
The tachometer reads 800 rpm
